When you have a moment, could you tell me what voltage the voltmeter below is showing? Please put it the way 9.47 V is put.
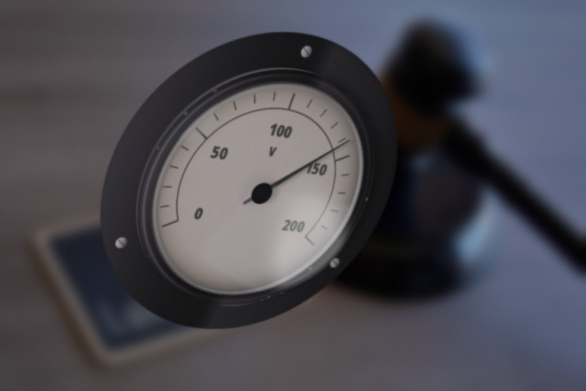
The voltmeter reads 140 V
